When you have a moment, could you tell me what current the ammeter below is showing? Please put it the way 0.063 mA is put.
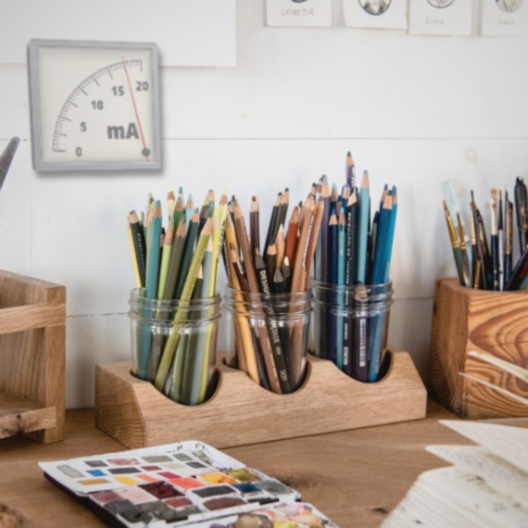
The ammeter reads 17.5 mA
